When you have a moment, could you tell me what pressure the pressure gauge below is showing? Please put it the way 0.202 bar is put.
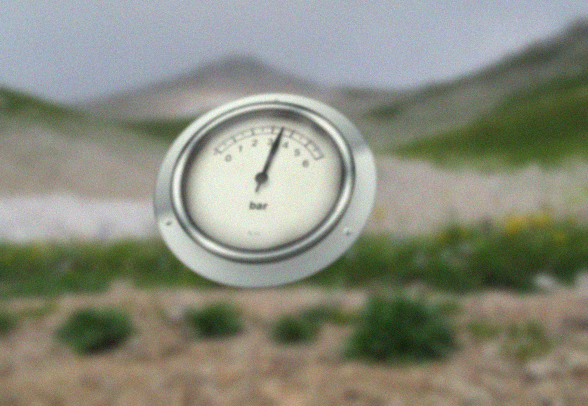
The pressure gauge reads 3.5 bar
